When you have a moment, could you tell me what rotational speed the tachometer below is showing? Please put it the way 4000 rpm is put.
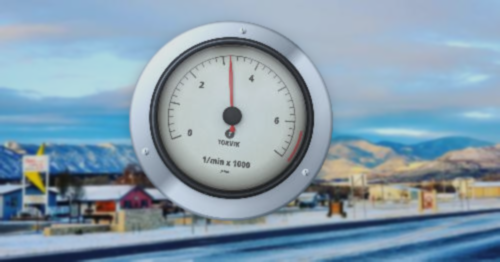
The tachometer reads 3200 rpm
